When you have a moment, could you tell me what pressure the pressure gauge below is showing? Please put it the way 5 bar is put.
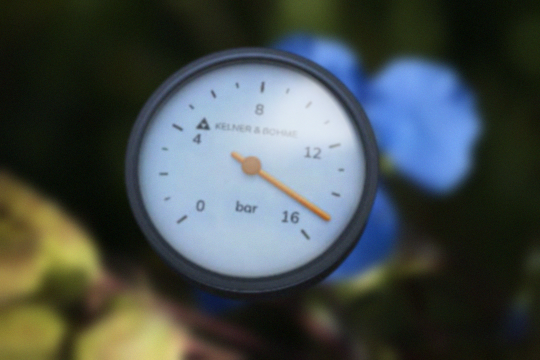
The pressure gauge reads 15 bar
